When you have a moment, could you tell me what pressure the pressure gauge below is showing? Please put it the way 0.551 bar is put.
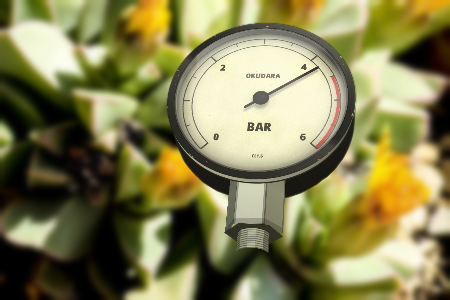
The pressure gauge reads 4.25 bar
